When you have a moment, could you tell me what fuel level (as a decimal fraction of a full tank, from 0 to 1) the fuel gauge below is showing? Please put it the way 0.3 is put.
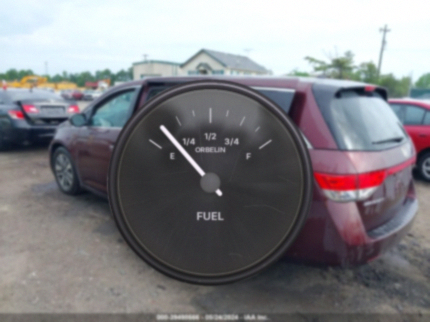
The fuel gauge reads 0.125
